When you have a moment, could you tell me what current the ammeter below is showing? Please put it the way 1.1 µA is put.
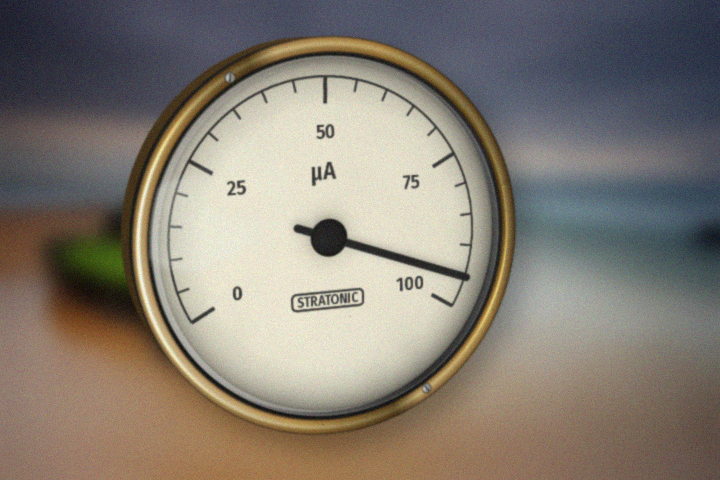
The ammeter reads 95 µA
